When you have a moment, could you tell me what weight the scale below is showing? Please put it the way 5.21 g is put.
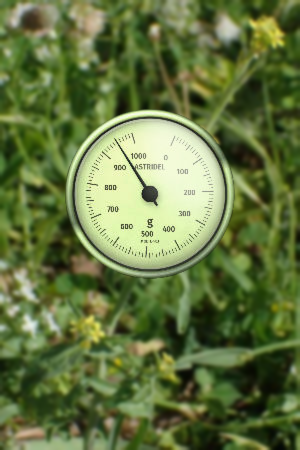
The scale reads 950 g
